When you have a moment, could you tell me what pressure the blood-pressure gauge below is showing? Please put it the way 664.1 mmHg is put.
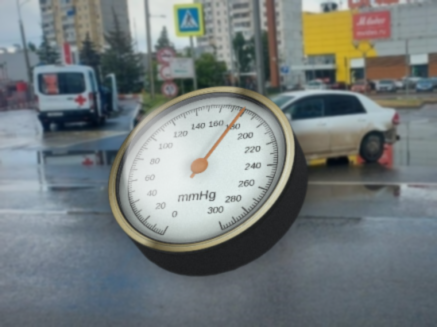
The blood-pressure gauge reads 180 mmHg
